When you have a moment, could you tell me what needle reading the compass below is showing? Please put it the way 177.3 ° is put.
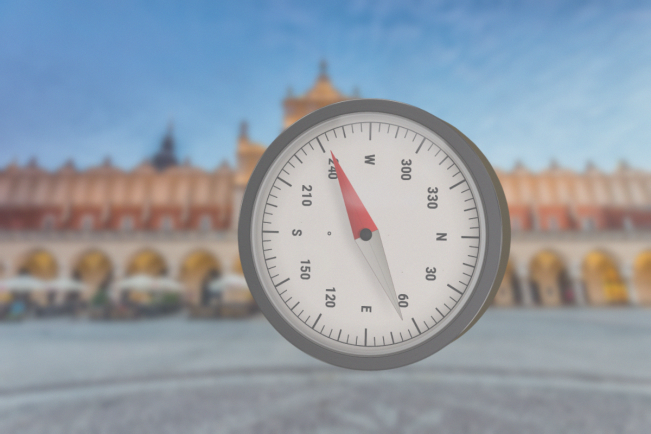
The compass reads 245 °
